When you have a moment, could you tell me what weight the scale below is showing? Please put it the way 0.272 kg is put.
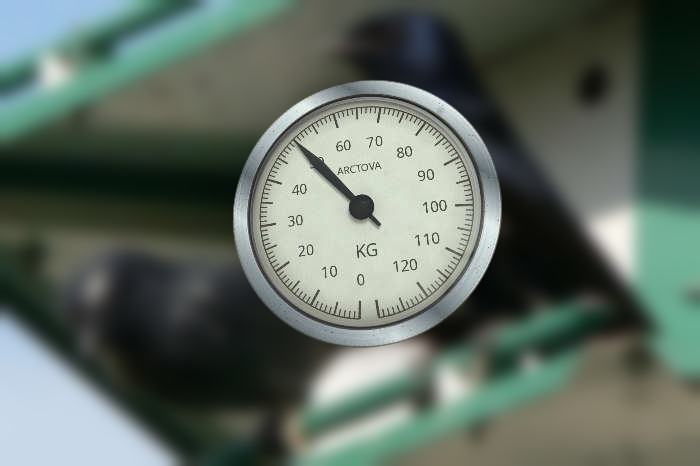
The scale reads 50 kg
